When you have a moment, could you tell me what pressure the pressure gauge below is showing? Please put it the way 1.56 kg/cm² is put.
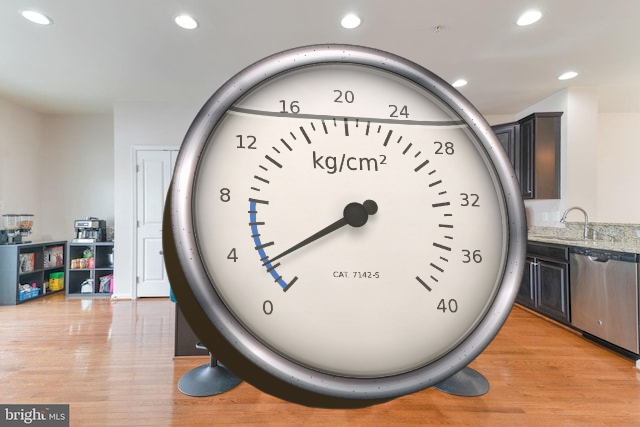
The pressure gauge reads 2.5 kg/cm²
